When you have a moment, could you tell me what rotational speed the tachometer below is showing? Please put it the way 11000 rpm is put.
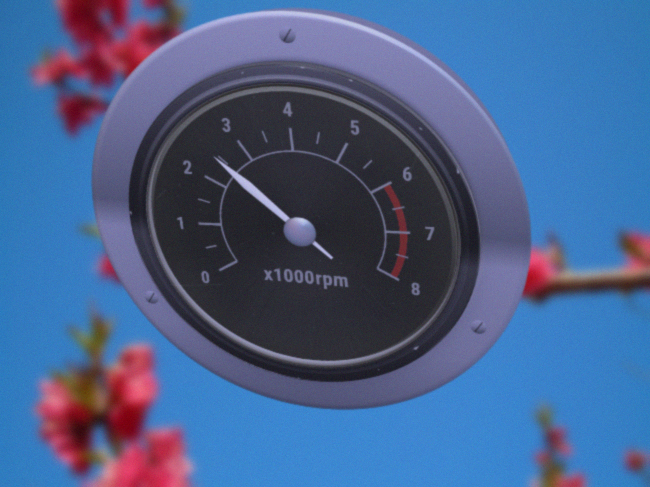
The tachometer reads 2500 rpm
